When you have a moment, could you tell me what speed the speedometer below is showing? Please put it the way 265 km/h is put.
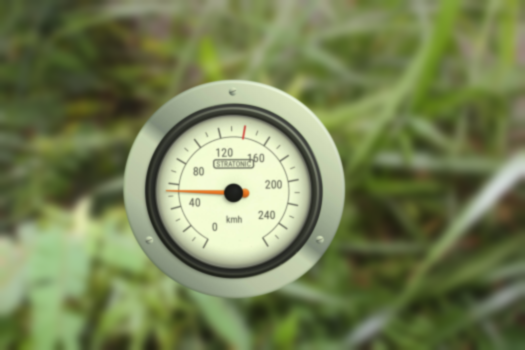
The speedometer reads 55 km/h
